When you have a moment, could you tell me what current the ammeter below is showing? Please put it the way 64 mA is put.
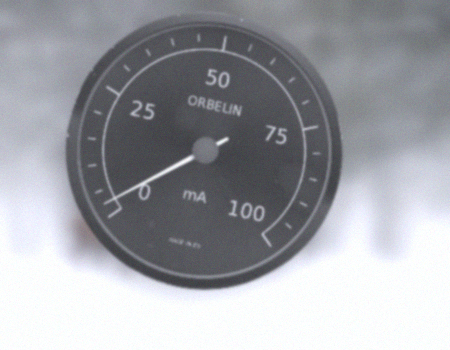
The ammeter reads 2.5 mA
